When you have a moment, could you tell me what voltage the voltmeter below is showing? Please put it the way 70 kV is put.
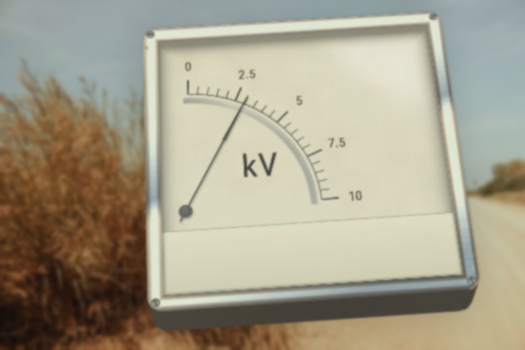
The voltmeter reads 3 kV
